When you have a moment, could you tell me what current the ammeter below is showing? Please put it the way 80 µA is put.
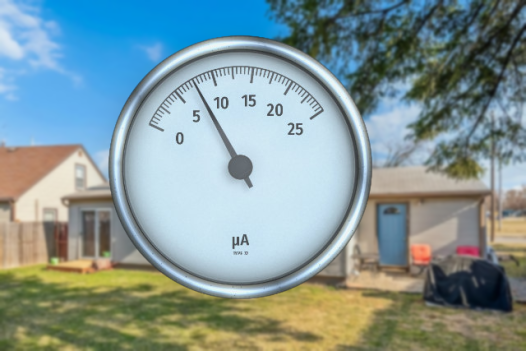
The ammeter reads 7.5 µA
